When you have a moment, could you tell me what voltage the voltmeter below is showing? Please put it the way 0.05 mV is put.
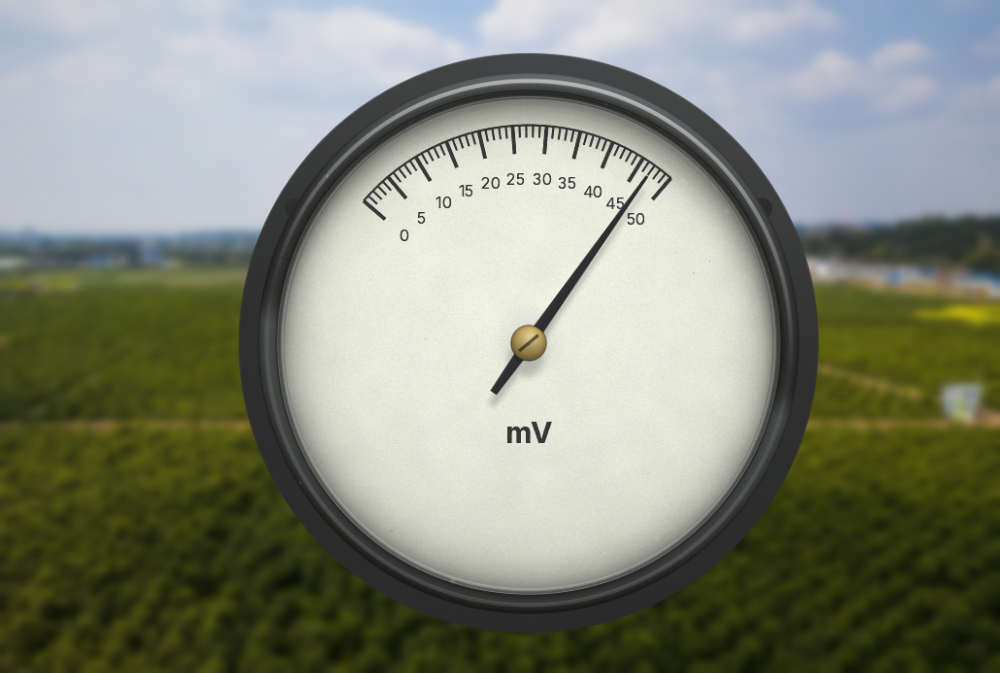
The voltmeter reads 47 mV
